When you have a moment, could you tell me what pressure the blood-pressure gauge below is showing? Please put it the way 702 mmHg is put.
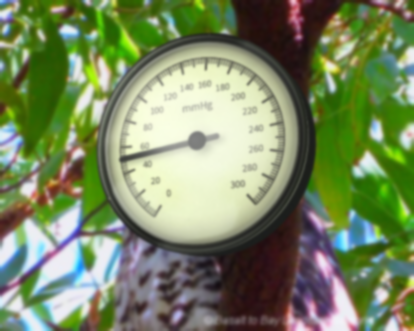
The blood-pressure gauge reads 50 mmHg
